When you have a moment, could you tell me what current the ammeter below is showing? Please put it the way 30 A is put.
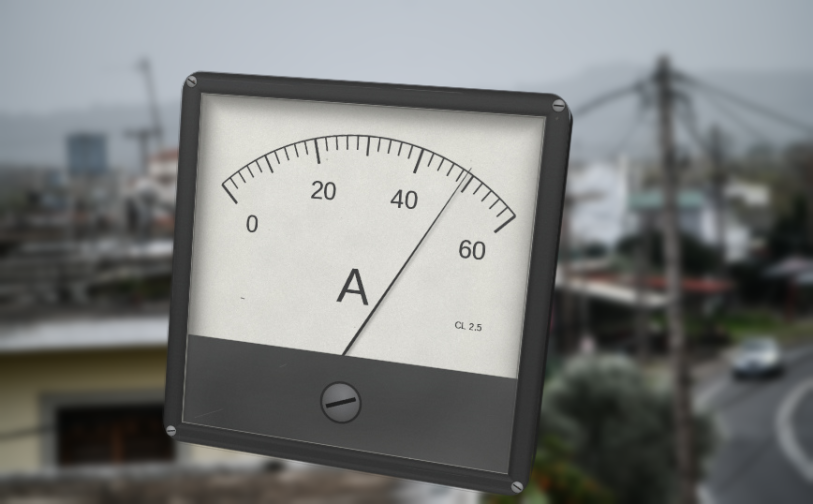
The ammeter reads 49 A
